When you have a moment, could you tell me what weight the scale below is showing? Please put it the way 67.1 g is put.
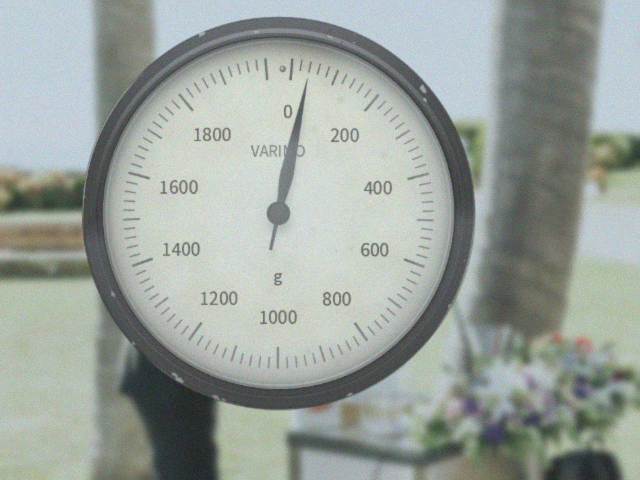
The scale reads 40 g
